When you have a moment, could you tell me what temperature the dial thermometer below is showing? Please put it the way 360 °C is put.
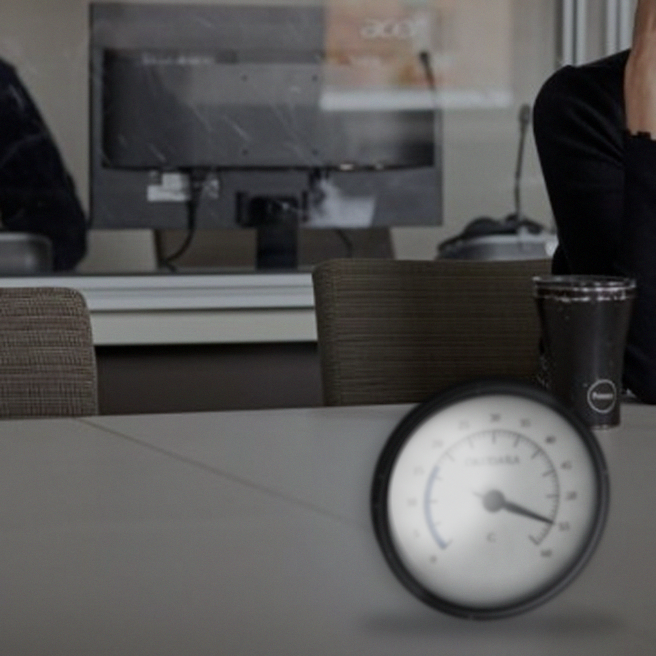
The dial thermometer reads 55 °C
